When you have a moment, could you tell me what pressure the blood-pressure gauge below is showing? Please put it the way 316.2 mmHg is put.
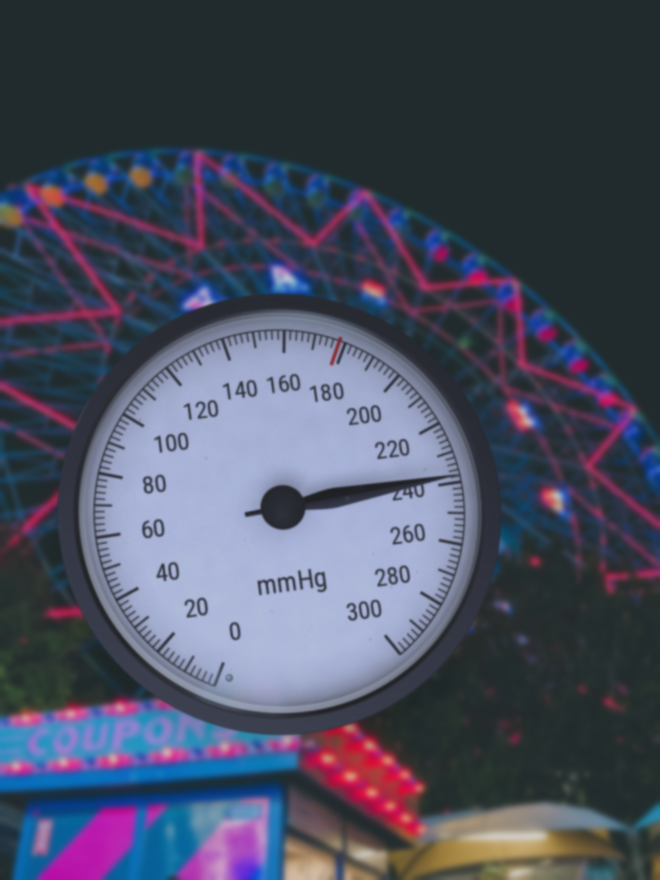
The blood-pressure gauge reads 238 mmHg
